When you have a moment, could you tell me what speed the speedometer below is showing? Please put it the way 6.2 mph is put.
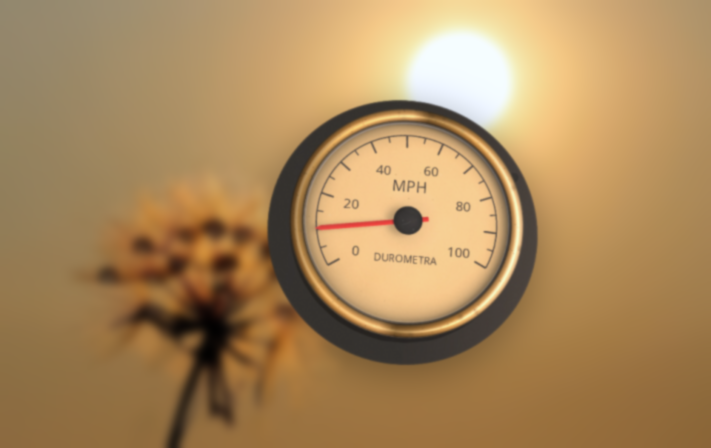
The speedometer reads 10 mph
